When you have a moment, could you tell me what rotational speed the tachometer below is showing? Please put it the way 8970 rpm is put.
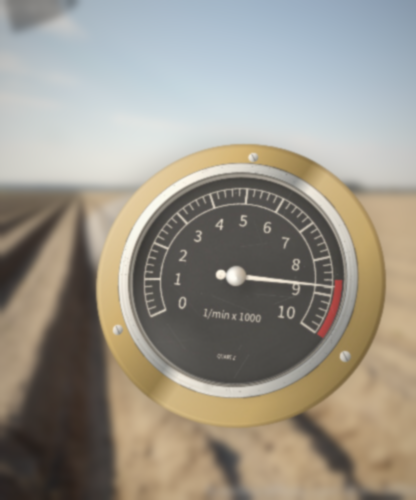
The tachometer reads 8800 rpm
